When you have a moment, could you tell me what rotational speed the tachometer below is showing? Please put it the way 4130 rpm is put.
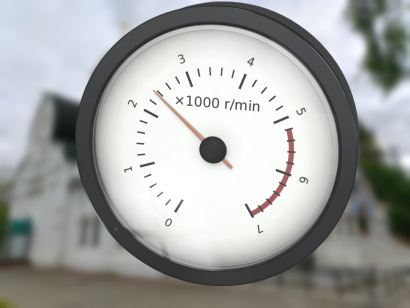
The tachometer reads 2400 rpm
